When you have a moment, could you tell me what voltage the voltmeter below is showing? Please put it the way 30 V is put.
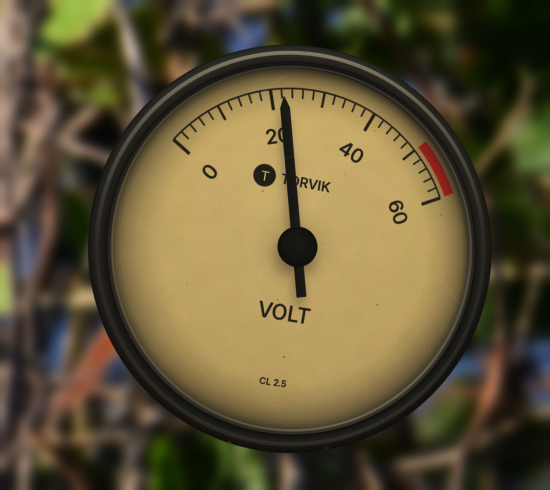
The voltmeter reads 22 V
